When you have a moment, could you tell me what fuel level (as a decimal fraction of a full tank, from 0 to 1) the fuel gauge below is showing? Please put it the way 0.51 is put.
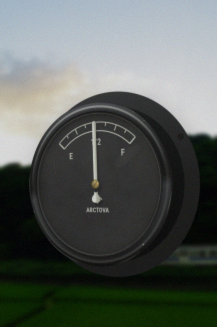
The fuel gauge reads 0.5
